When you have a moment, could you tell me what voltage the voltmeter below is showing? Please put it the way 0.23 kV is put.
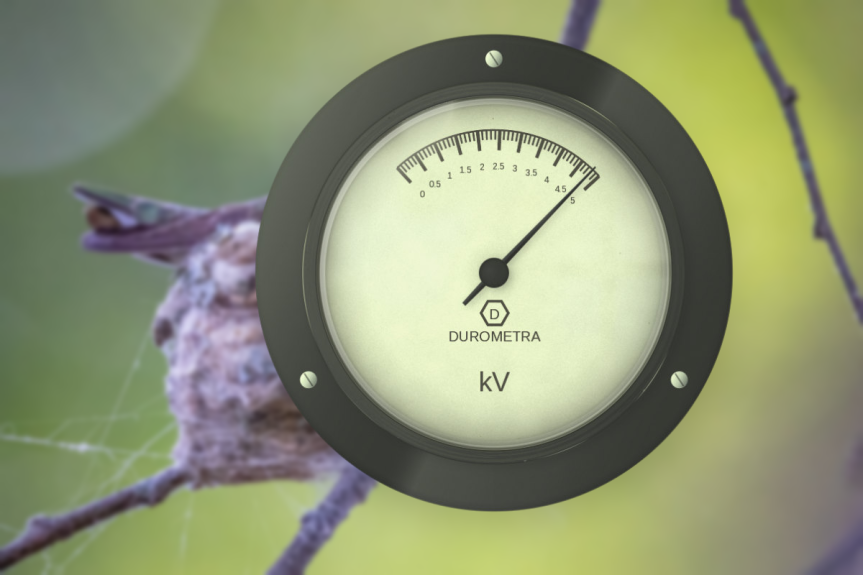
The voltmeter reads 4.8 kV
